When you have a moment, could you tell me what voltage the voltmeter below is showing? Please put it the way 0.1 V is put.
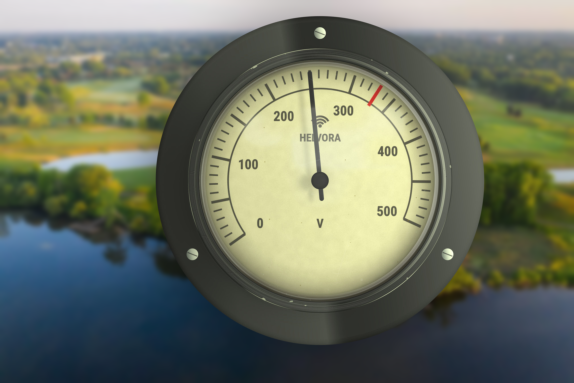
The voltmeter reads 250 V
